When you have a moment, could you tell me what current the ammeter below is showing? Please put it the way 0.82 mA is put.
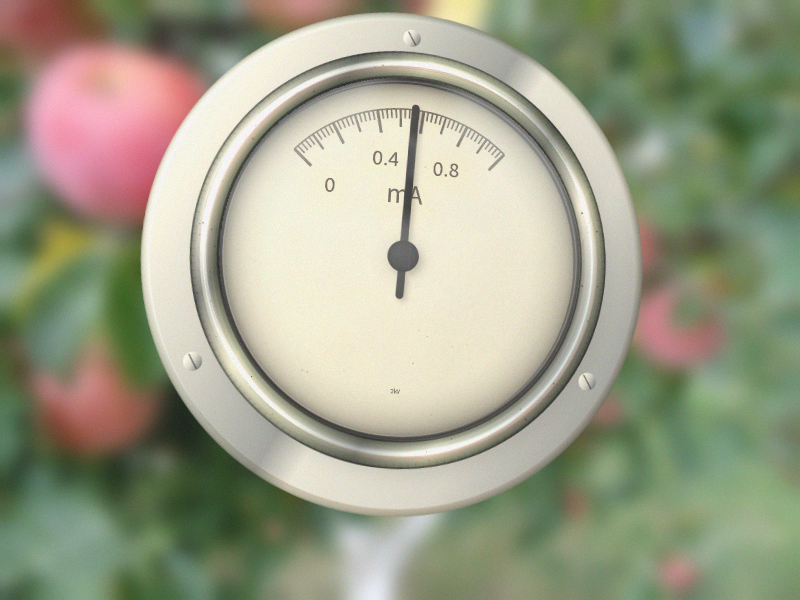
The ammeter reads 0.56 mA
